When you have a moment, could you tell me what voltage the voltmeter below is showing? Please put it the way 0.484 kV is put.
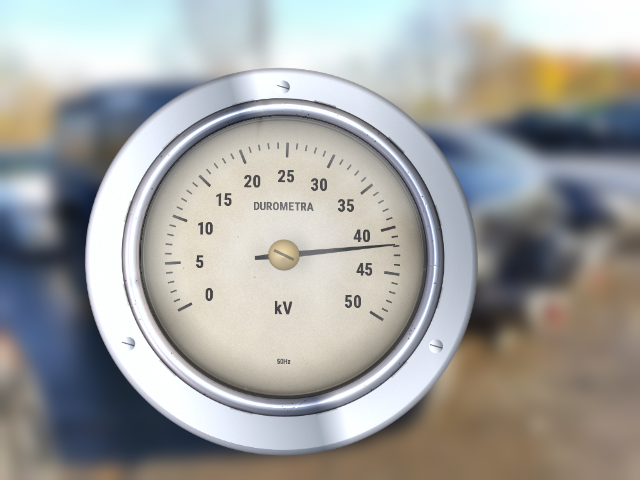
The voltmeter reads 42 kV
